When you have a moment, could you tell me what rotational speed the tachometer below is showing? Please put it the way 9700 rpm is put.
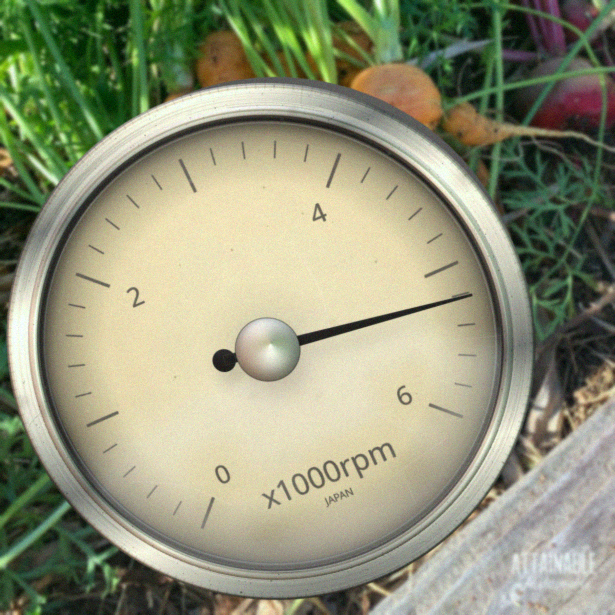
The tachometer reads 5200 rpm
